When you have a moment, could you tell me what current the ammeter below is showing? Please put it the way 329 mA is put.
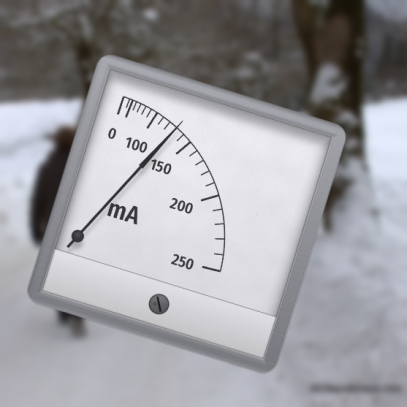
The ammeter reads 130 mA
